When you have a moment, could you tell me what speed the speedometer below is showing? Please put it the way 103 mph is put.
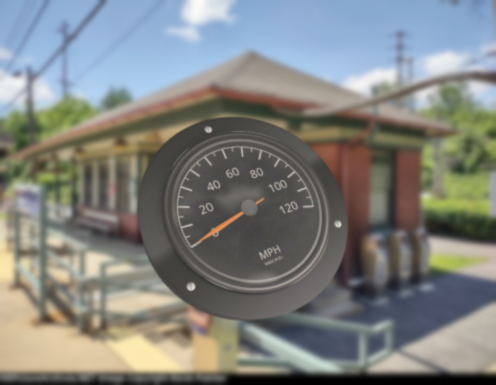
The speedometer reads 0 mph
